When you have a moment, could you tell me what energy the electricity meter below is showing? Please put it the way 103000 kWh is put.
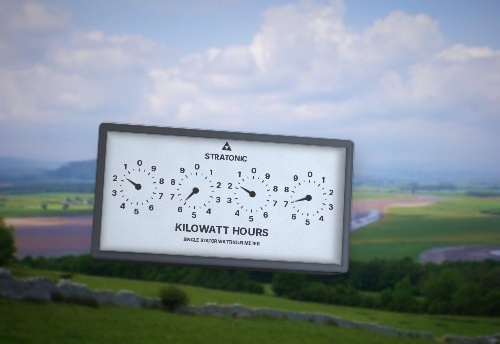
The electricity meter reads 1617 kWh
